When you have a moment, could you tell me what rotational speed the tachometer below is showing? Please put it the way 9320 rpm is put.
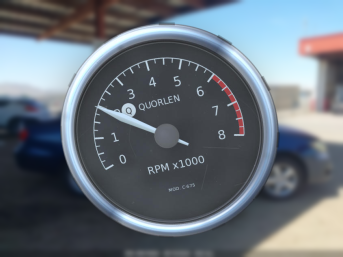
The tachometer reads 2000 rpm
